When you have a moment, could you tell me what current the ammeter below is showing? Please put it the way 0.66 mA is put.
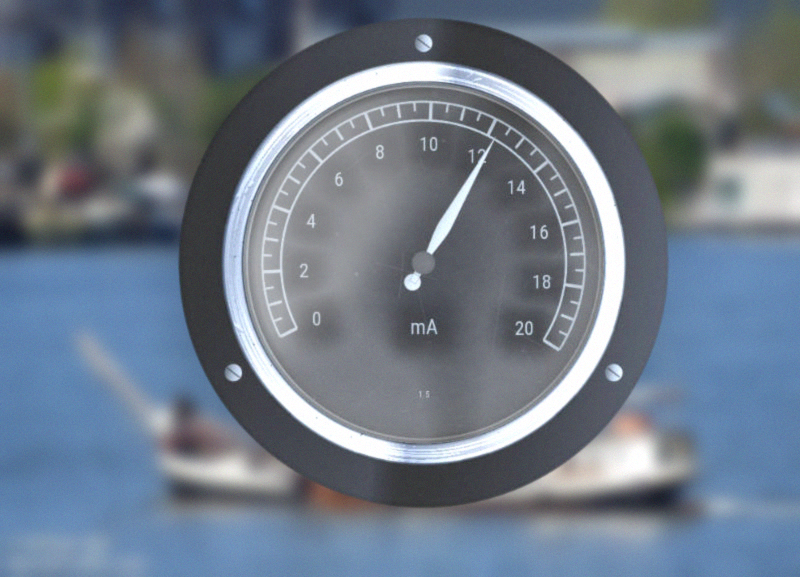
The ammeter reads 12.25 mA
